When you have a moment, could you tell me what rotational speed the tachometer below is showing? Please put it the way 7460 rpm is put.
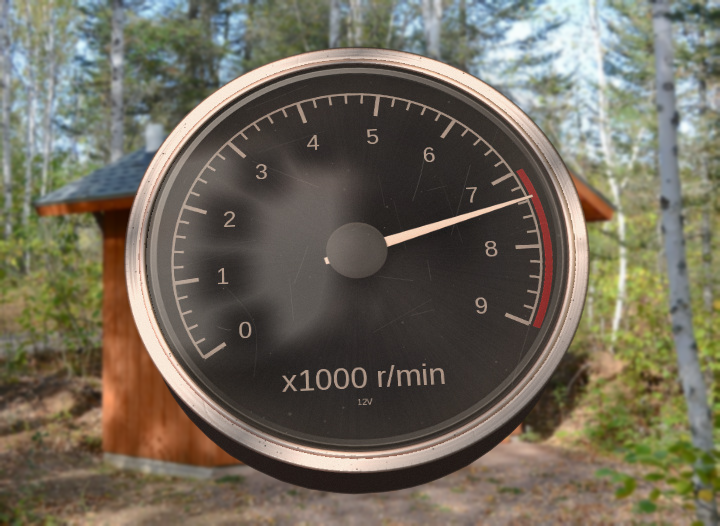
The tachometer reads 7400 rpm
